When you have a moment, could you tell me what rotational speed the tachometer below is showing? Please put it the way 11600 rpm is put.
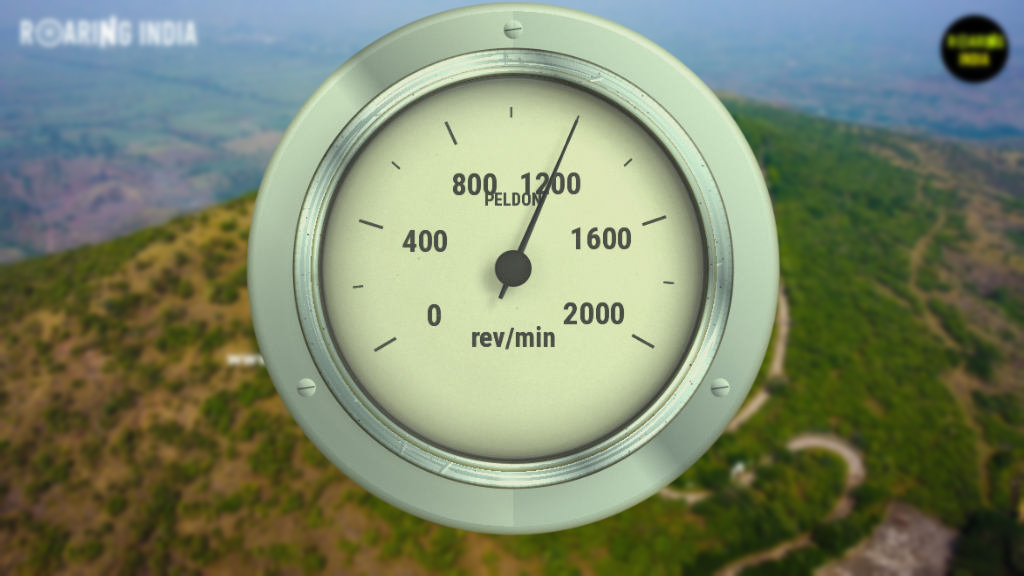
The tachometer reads 1200 rpm
